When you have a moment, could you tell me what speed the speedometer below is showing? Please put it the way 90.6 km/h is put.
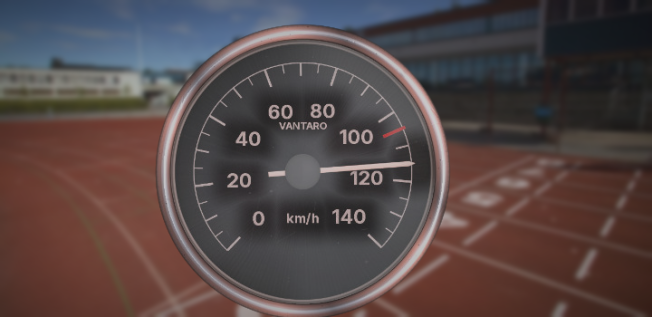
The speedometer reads 115 km/h
